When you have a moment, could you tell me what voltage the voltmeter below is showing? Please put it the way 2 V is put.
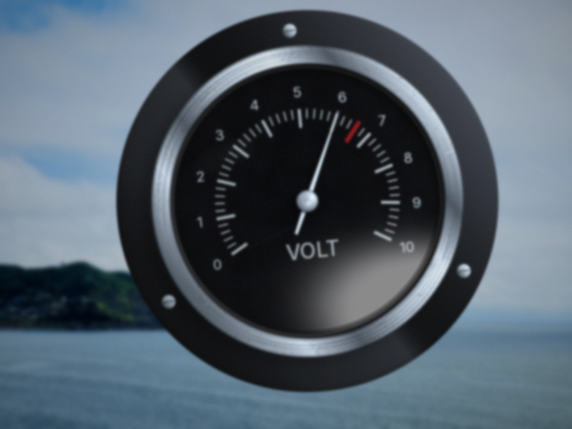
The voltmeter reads 6 V
